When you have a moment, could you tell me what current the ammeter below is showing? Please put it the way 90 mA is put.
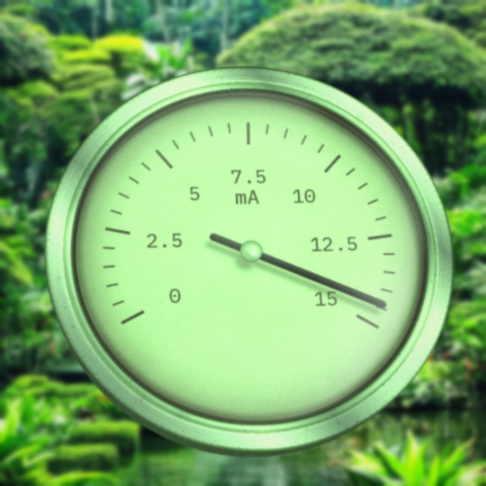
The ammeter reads 14.5 mA
